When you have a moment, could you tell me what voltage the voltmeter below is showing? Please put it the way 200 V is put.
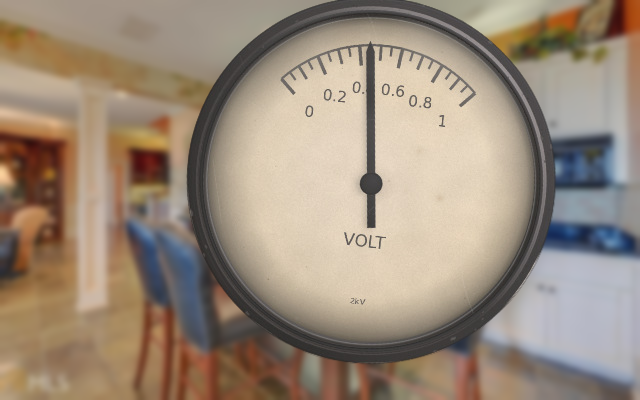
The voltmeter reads 0.45 V
